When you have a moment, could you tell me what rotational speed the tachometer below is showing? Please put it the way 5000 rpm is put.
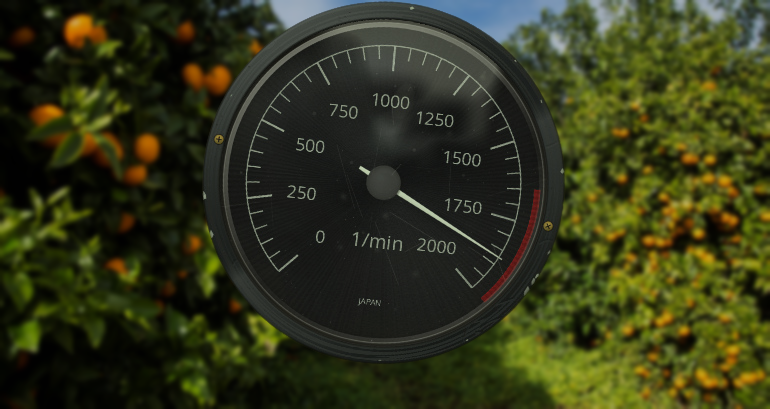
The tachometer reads 1875 rpm
